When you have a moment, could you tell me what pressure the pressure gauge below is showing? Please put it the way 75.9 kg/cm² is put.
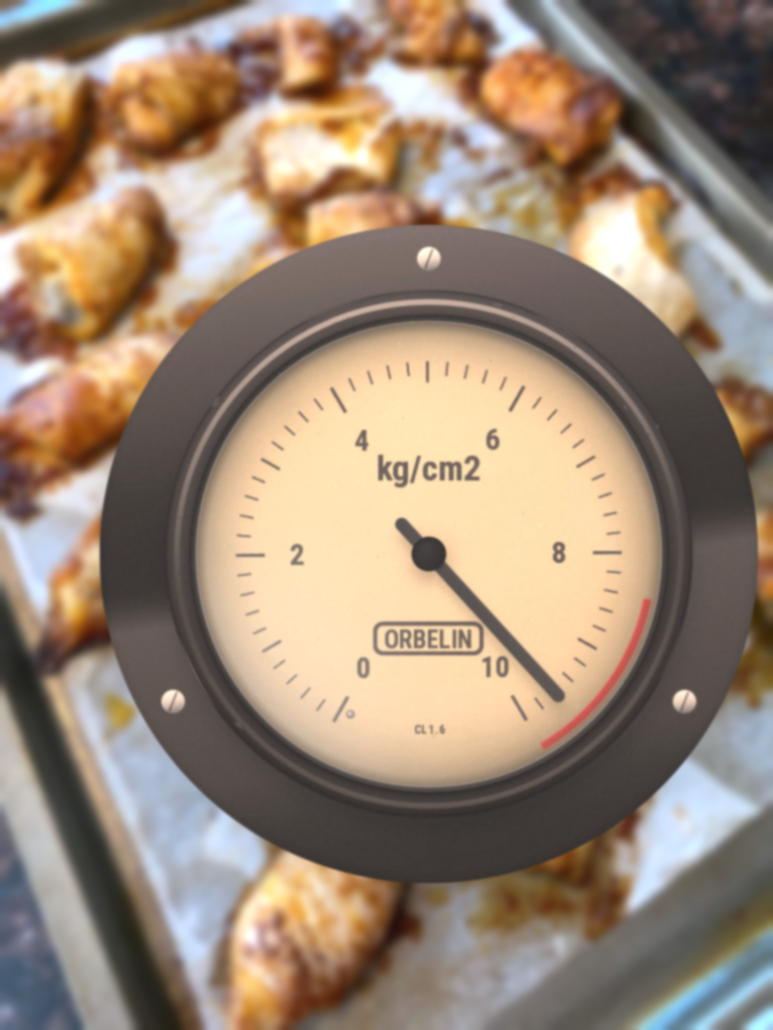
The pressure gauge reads 9.6 kg/cm²
